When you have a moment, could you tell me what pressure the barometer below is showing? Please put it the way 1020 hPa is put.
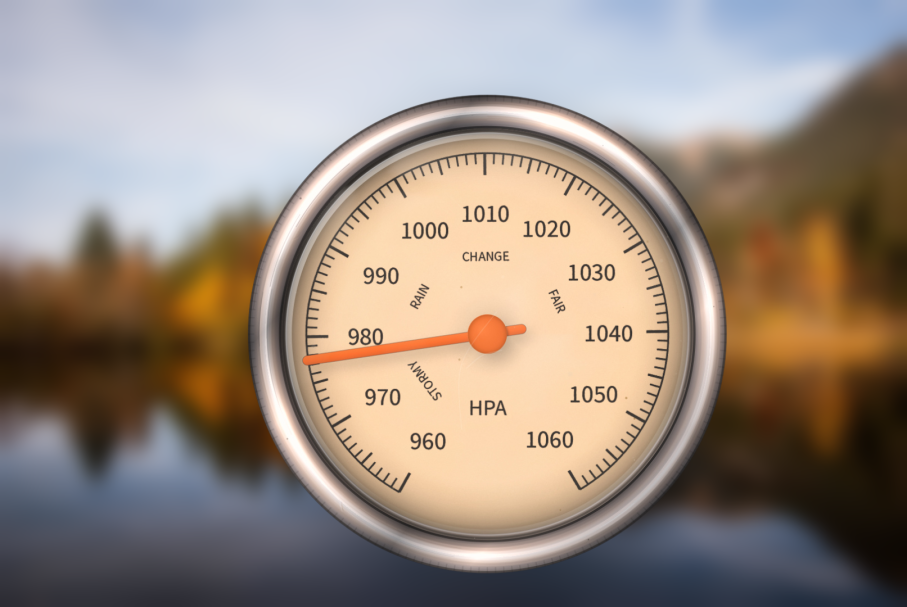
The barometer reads 977.5 hPa
